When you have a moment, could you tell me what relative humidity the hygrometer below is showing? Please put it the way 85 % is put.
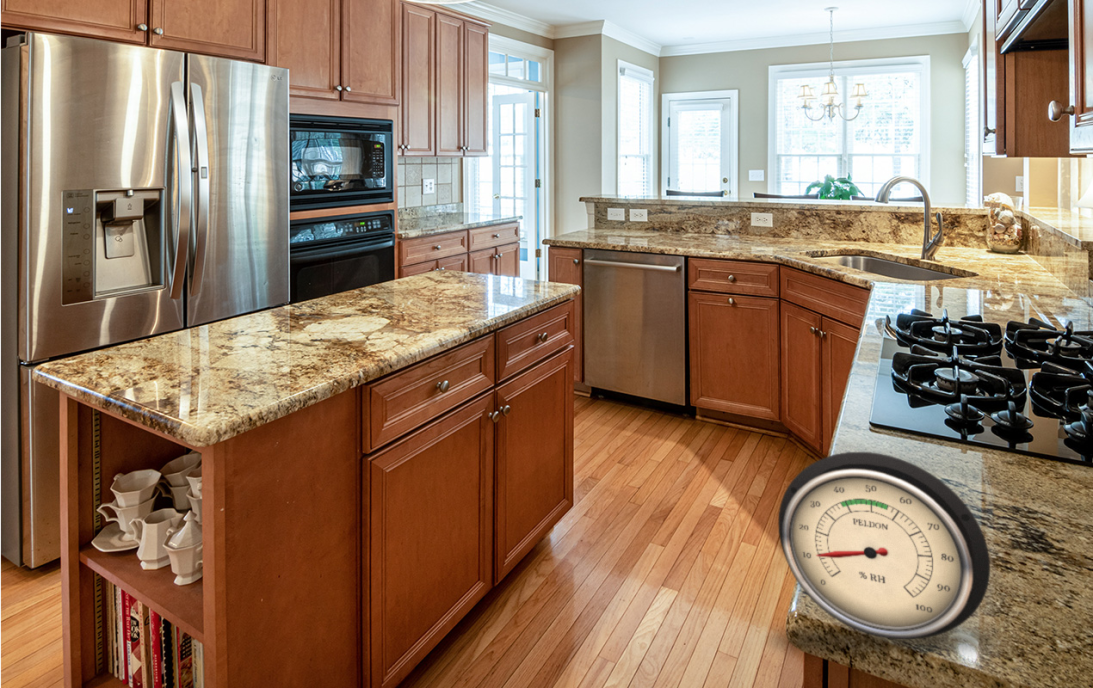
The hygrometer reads 10 %
